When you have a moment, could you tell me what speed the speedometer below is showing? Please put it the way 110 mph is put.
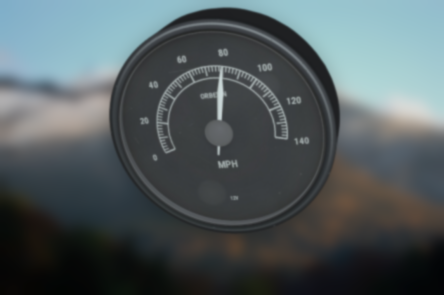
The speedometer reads 80 mph
